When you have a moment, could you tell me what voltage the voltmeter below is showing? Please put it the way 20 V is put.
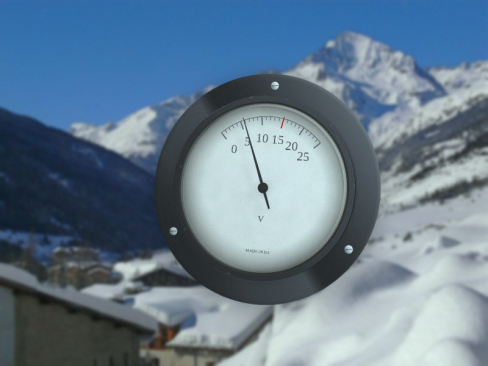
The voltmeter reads 6 V
